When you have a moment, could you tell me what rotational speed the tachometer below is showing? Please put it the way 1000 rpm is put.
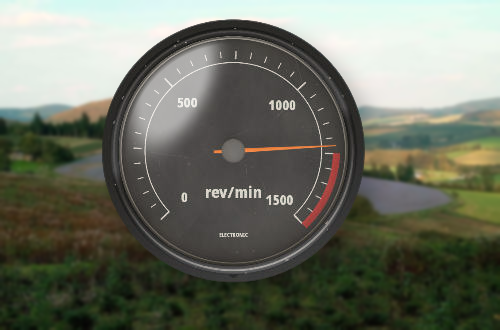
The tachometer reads 1225 rpm
